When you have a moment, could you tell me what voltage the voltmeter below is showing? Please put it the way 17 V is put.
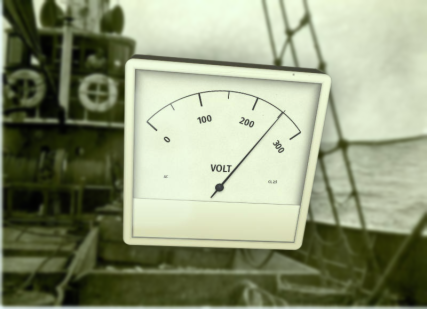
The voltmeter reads 250 V
